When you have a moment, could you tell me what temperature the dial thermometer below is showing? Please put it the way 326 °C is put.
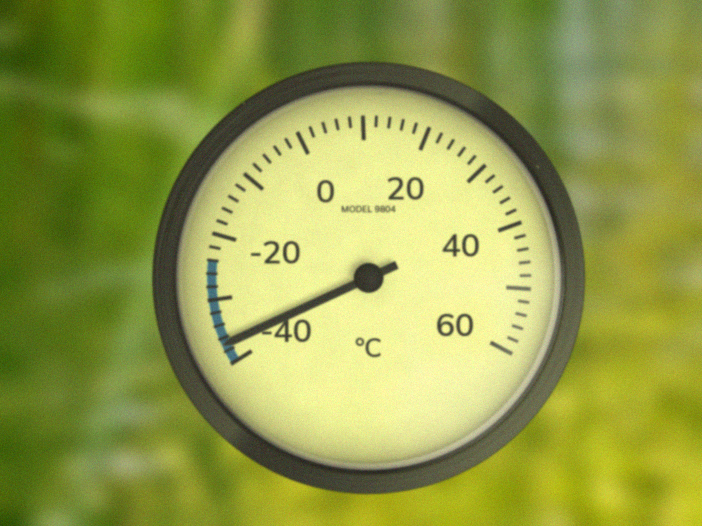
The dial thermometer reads -37 °C
